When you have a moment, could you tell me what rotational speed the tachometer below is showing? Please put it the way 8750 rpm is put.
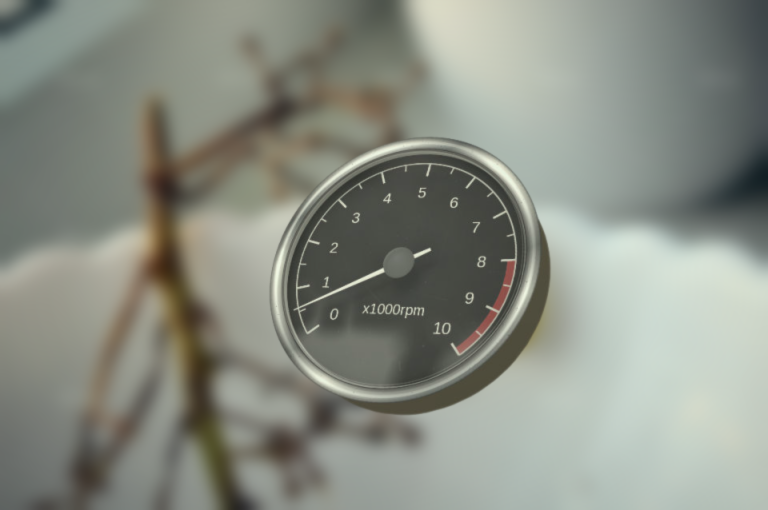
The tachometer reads 500 rpm
